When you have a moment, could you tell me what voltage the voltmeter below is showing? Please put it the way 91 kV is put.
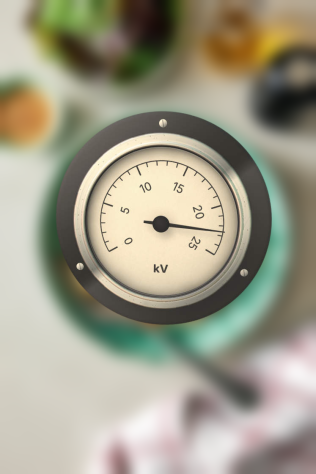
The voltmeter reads 22.5 kV
